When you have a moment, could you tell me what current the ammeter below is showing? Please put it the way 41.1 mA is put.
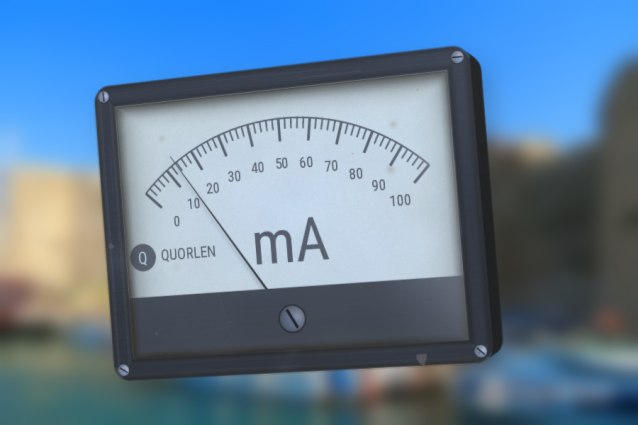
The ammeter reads 14 mA
